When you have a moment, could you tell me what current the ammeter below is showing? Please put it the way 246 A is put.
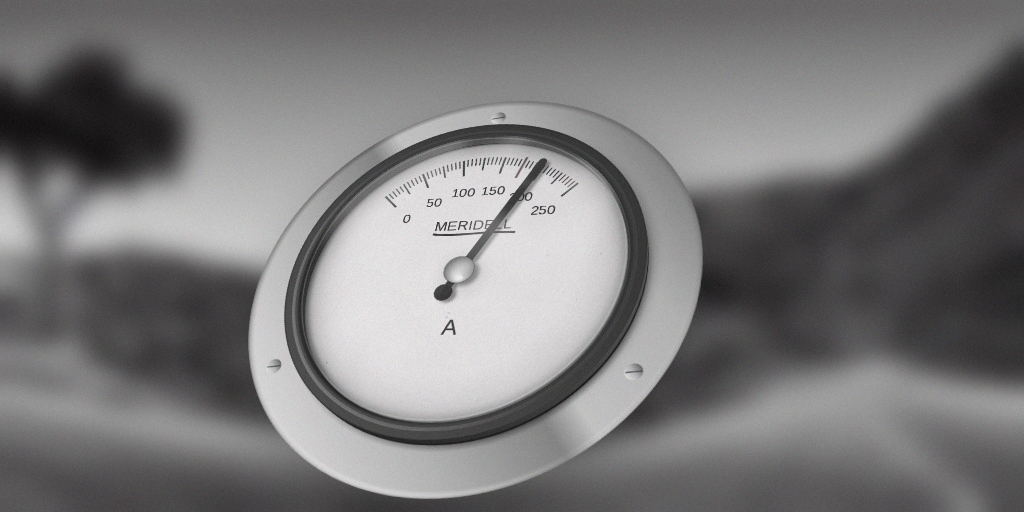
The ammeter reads 200 A
